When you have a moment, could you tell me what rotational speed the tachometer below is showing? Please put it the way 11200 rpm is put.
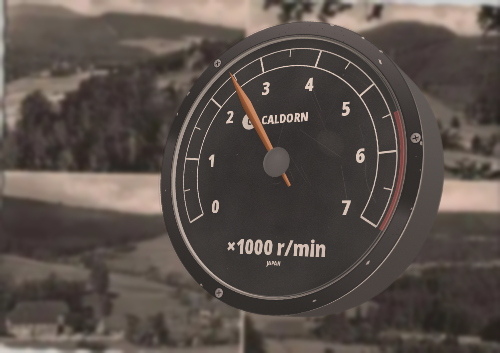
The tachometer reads 2500 rpm
